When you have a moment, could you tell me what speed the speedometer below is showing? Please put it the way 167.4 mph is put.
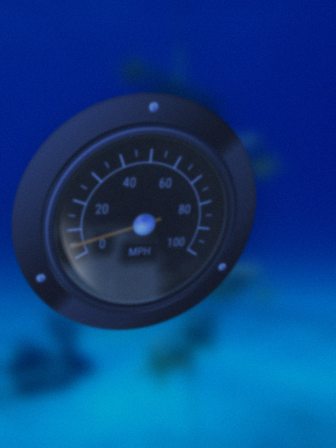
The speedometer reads 5 mph
